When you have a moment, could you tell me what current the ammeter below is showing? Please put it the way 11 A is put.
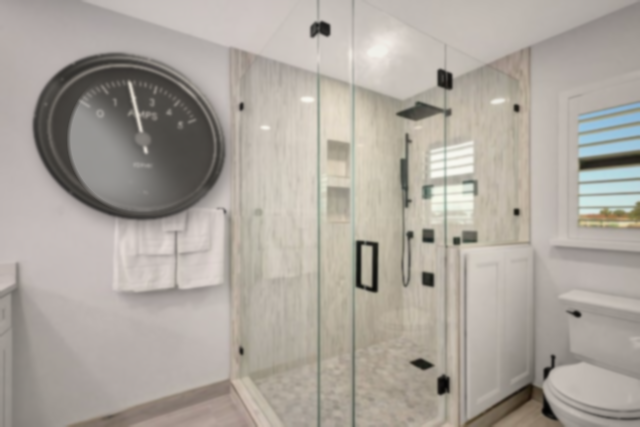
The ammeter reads 2 A
